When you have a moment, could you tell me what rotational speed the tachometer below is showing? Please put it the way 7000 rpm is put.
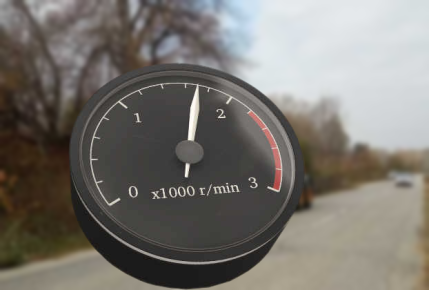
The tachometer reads 1700 rpm
